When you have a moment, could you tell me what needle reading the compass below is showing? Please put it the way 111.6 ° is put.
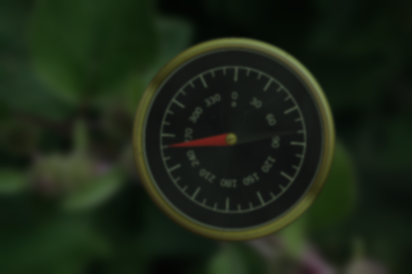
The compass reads 260 °
